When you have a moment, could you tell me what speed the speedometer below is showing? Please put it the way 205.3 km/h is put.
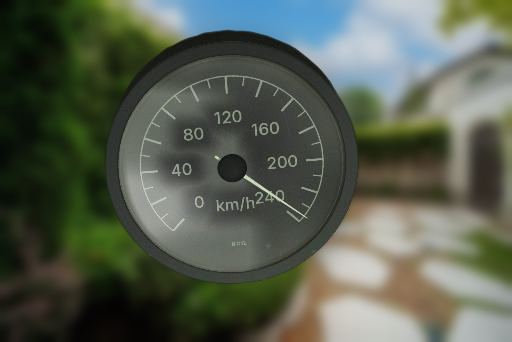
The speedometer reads 235 km/h
